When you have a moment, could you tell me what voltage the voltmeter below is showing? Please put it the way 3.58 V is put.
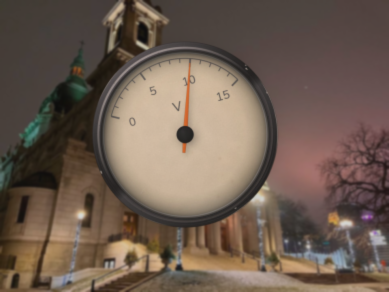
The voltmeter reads 10 V
